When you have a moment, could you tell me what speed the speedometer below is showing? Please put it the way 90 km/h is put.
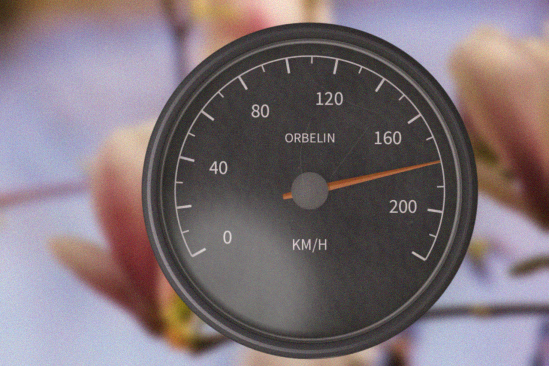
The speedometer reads 180 km/h
